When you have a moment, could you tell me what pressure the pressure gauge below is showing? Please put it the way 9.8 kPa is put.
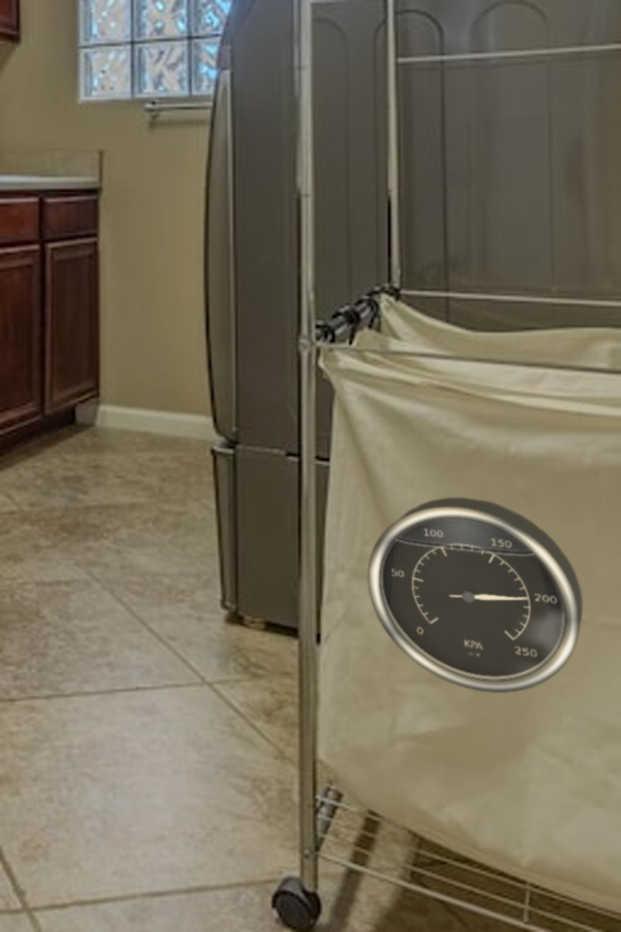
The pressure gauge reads 200 kPa
